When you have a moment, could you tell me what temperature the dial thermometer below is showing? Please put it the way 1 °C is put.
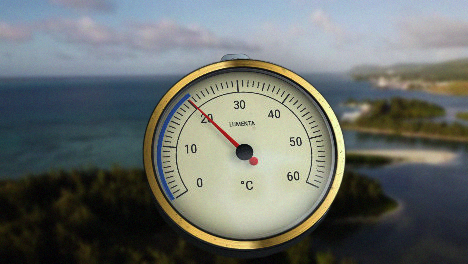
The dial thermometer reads 20 °C
